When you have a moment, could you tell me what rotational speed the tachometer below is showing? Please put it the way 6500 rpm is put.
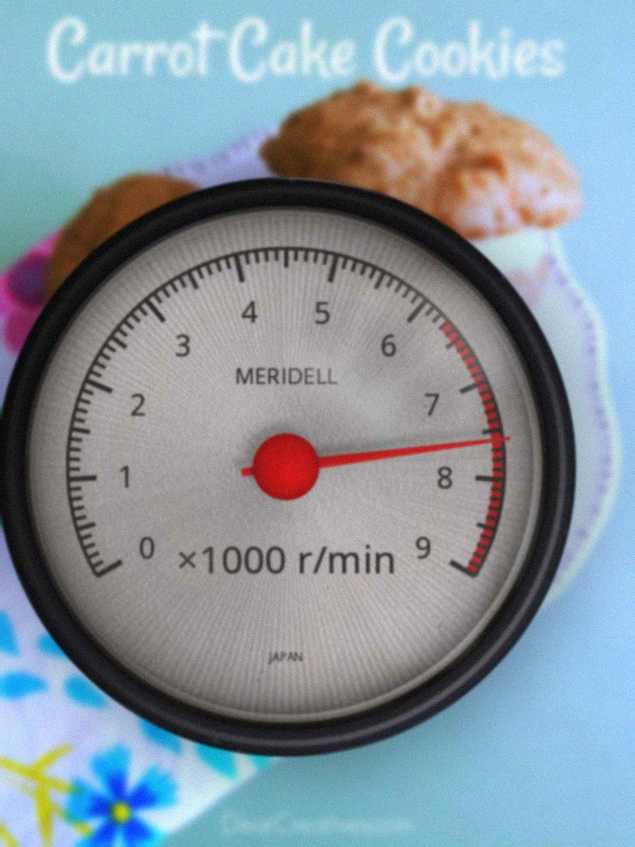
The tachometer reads 7600 rpm
